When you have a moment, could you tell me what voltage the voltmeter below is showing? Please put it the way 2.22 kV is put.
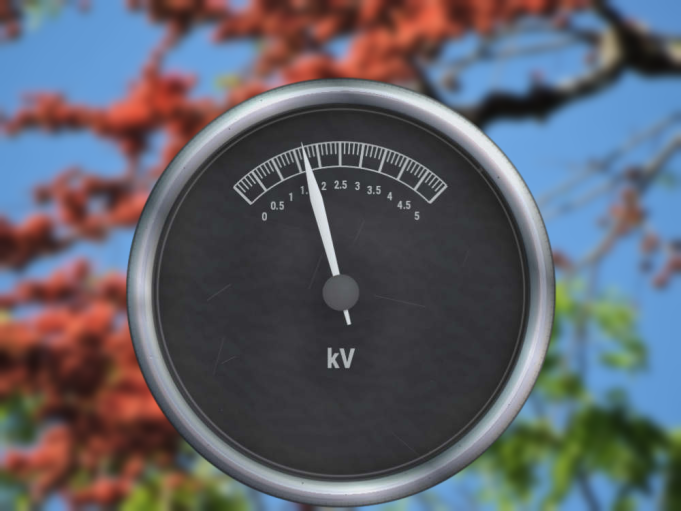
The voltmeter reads 1.7 kV
